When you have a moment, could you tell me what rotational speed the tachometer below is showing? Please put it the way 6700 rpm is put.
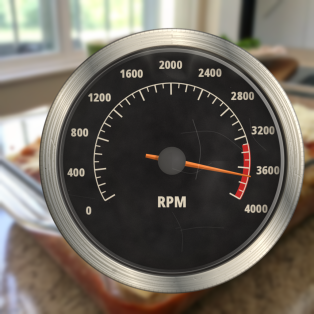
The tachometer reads 3700 rpm
